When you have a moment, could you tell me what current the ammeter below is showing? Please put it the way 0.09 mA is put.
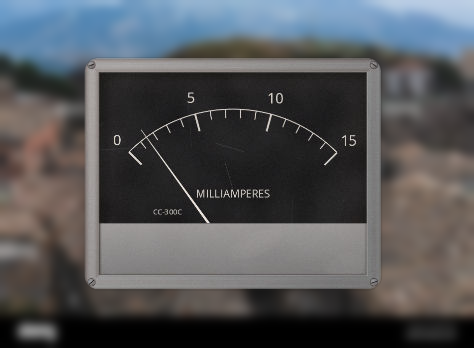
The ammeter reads 1.5 mA
